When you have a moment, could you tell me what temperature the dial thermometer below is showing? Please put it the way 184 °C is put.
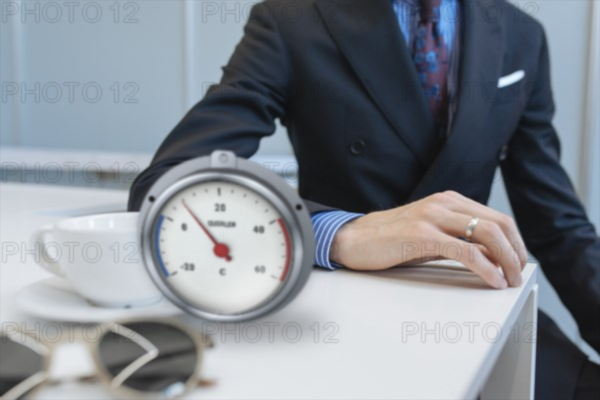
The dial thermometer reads 8 °C
